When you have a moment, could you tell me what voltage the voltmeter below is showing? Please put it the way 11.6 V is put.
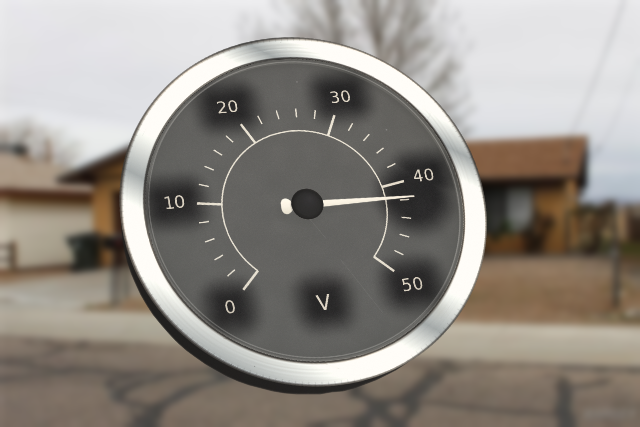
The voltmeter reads 42 V
